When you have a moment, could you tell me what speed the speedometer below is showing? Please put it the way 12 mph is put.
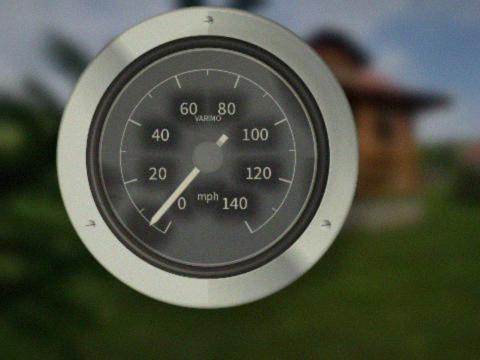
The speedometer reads 5 mph
